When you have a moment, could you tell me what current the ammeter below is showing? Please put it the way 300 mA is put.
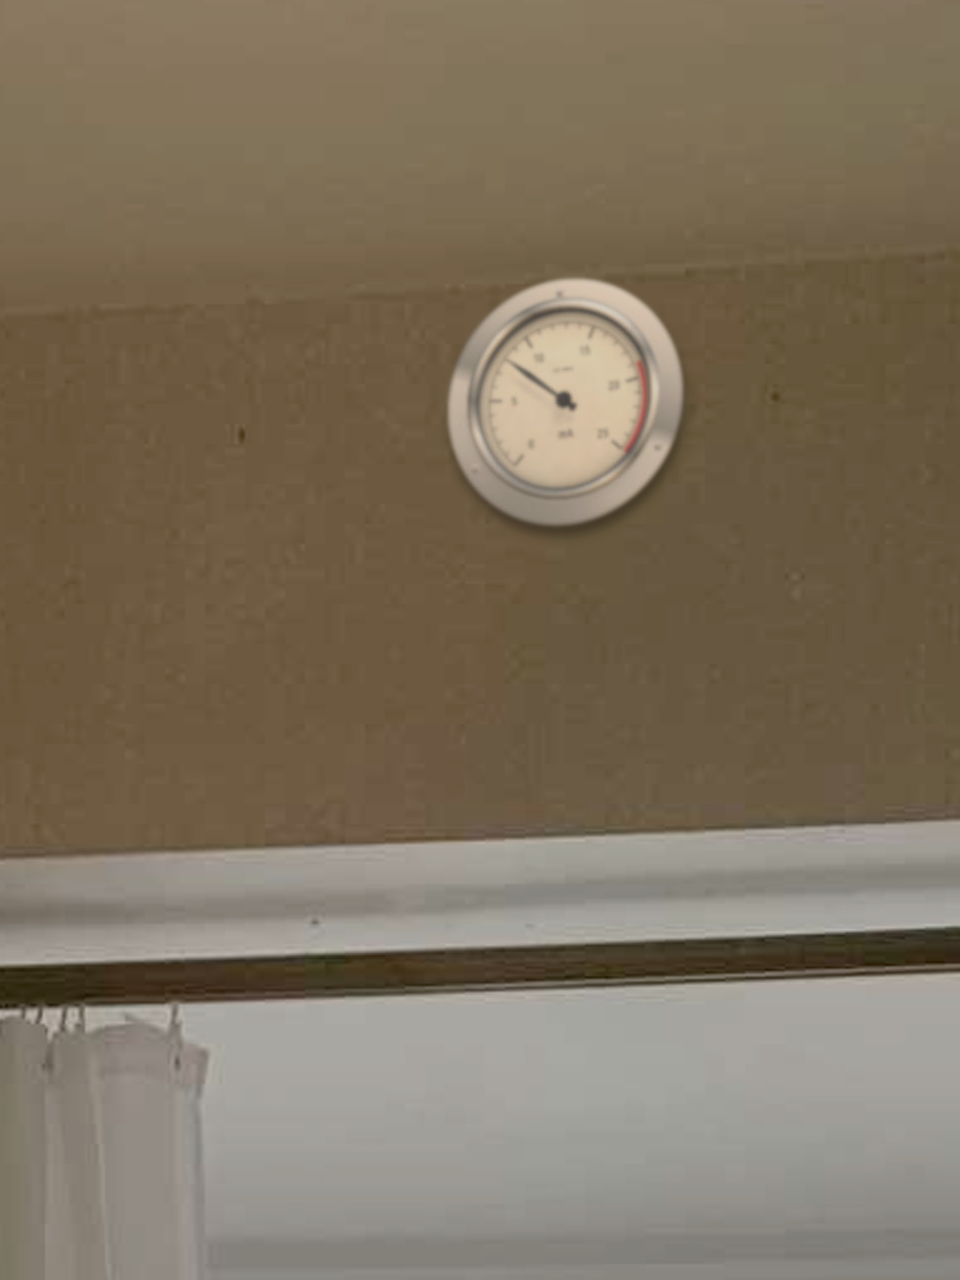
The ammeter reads 8 mA
